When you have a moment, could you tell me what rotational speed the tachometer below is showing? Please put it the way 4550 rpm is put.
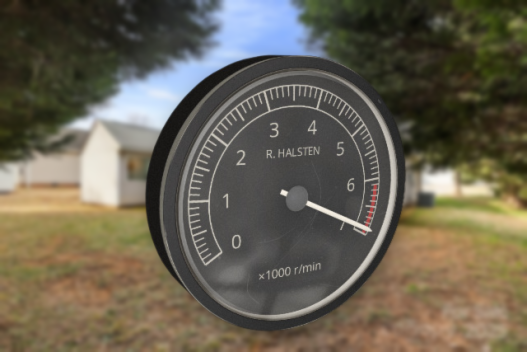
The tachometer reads 6900 rpm
